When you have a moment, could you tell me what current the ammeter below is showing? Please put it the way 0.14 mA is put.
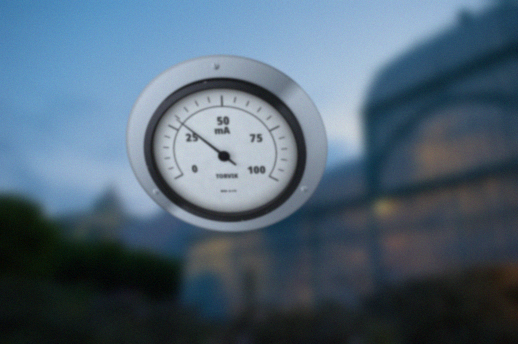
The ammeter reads 30 mA
